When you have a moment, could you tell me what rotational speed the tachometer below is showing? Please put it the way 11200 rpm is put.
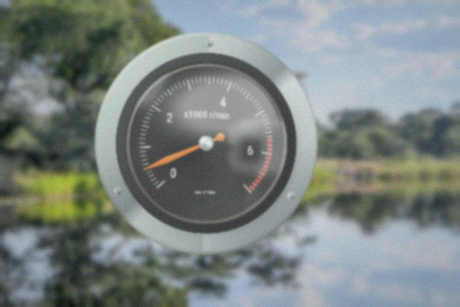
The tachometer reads 500 rpm
